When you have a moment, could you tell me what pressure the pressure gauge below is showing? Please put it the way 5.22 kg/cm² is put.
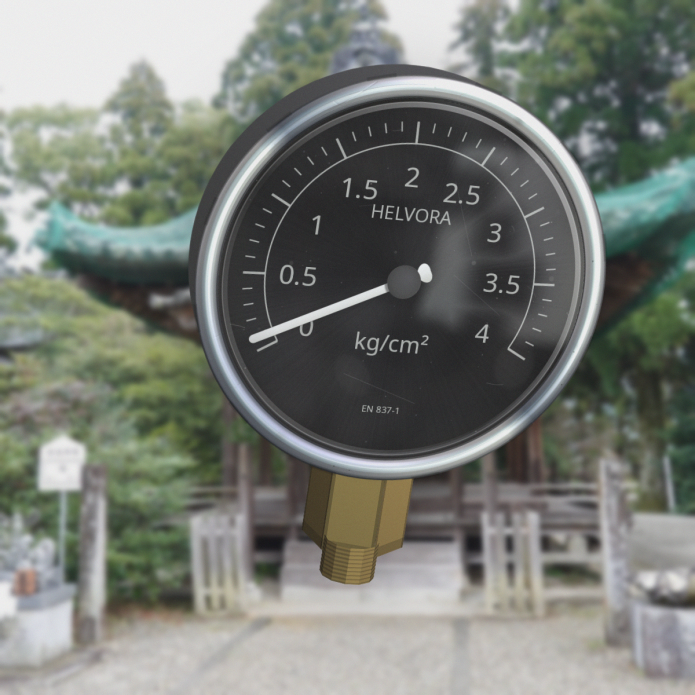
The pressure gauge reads 0.1 kg/cm²
